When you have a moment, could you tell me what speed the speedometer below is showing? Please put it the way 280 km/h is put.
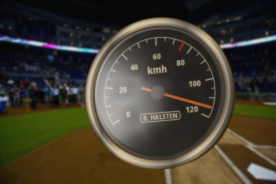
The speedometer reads 115 km/h
